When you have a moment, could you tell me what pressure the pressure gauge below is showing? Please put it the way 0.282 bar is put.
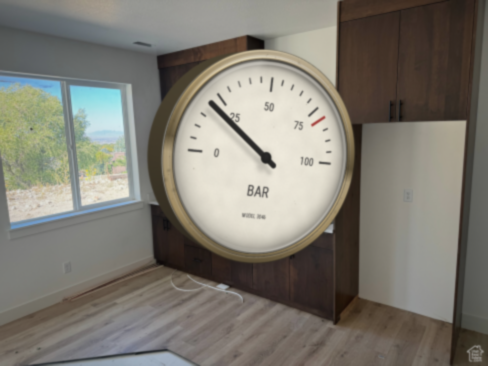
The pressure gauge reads 20 bar
